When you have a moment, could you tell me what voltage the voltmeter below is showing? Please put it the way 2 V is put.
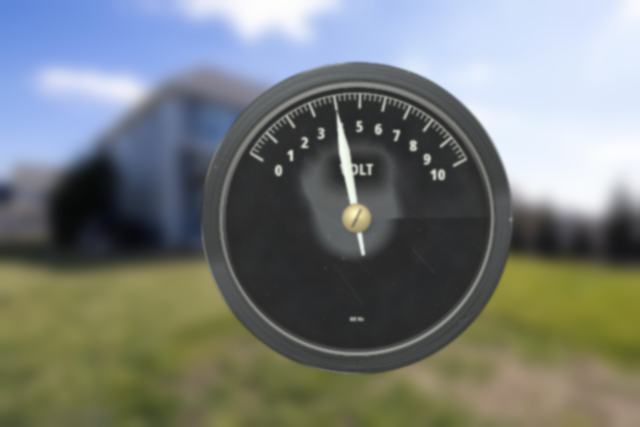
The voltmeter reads 4 V
